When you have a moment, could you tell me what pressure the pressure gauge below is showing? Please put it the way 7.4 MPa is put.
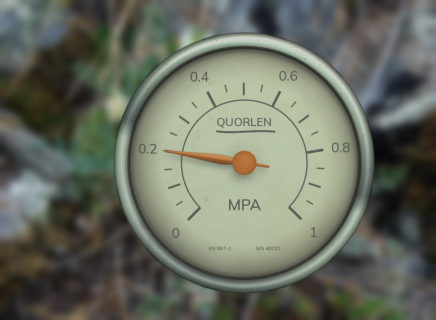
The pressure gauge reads 0.2 MPa
